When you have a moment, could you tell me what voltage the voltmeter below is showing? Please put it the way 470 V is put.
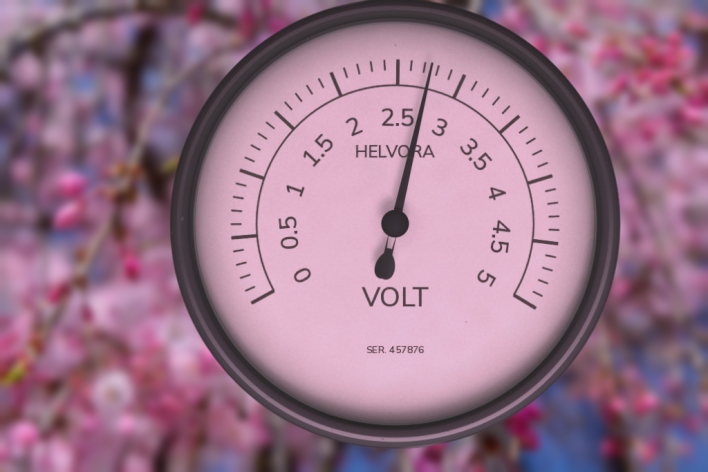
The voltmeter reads 2.75 V
